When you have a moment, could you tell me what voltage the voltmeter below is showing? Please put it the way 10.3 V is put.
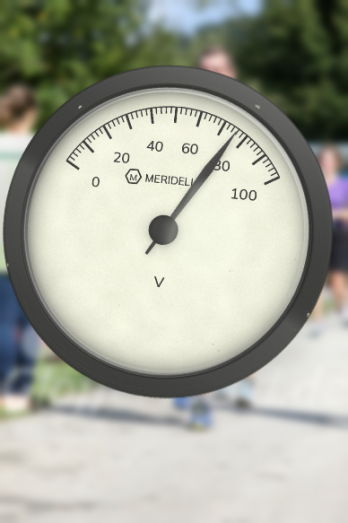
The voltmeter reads 76 V
